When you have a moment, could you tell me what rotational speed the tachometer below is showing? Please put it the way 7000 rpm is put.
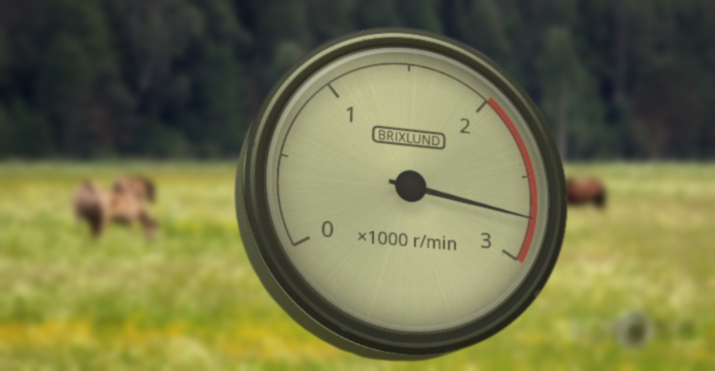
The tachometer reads 2750 rpm
